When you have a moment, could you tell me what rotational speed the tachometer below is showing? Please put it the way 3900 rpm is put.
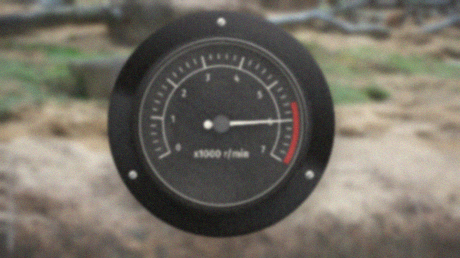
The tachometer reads 6000 rpm
